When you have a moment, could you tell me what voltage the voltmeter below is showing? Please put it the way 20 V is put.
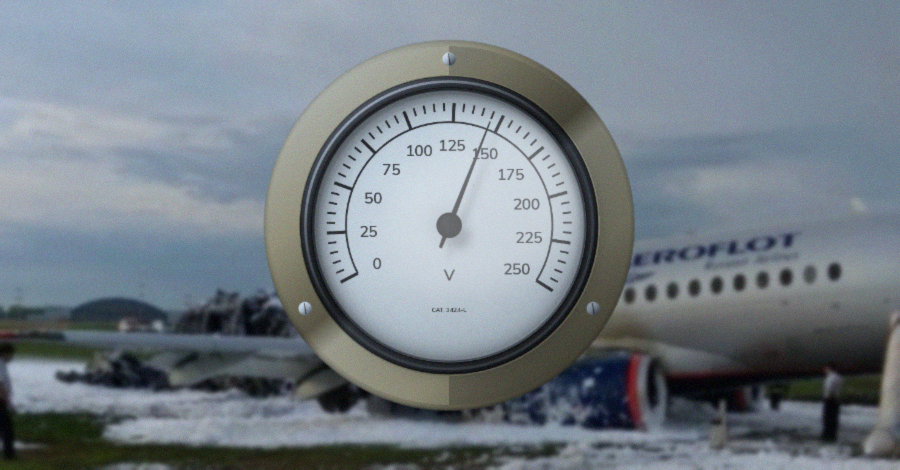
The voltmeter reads 145 V
